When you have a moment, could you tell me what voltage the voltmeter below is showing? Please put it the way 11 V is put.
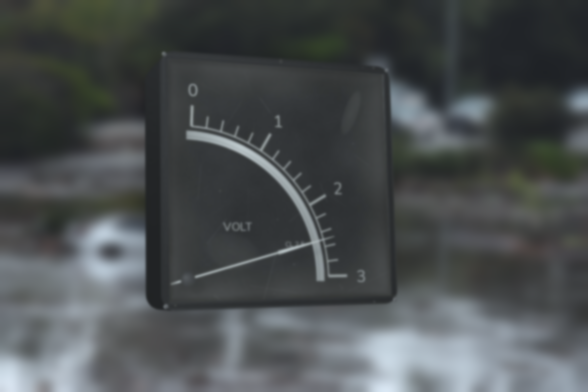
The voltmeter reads 2.5 V
